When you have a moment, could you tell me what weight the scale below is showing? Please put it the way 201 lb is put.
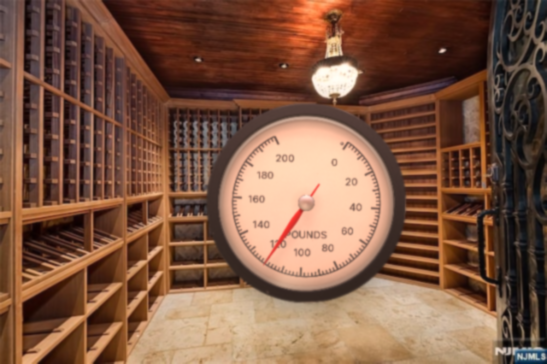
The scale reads 120 lb
